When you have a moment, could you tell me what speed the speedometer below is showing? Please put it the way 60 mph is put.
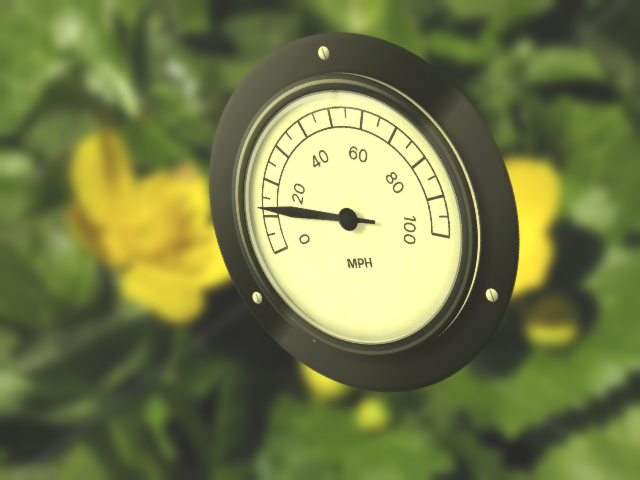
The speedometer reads 12.5 mph
